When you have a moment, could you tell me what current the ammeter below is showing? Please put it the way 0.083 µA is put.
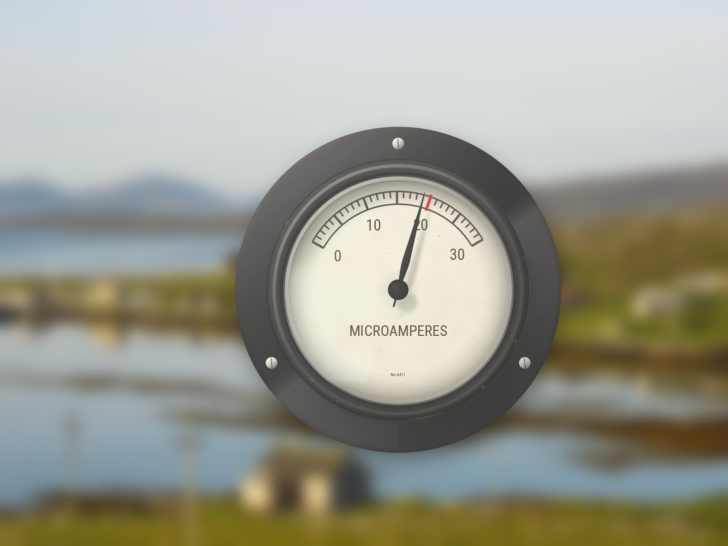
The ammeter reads 19 µA
